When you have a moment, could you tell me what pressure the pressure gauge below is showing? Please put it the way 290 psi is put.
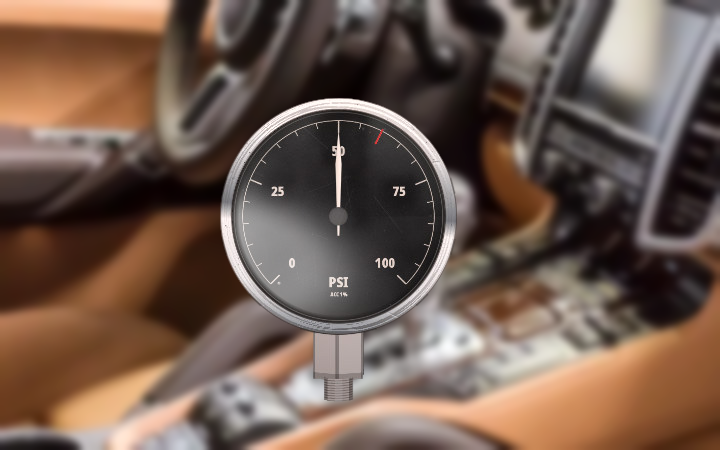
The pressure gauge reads 50 psi
